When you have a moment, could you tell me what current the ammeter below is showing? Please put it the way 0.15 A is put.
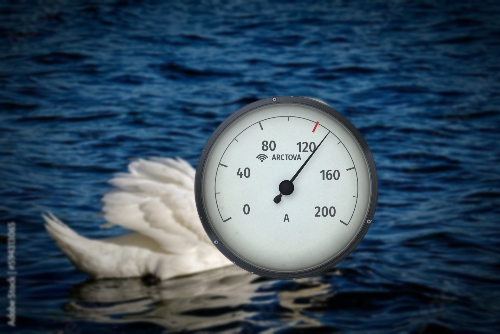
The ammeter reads 130 A
